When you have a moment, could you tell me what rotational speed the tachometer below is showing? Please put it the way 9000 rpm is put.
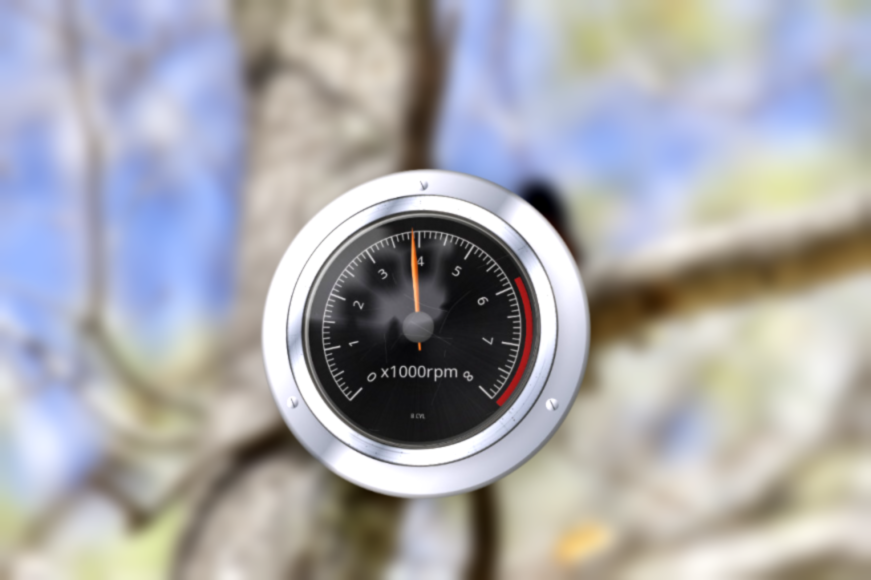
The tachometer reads 3900 rpm
